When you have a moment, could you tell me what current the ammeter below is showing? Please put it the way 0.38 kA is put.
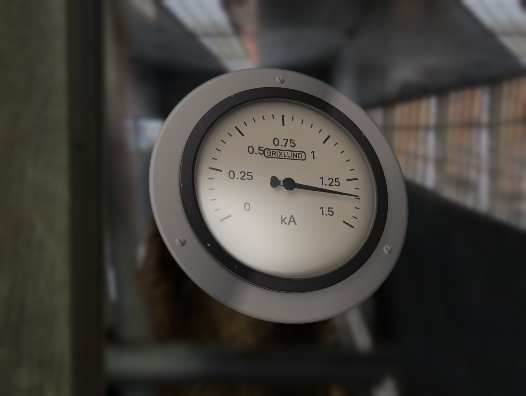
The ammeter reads 1.35 kA
